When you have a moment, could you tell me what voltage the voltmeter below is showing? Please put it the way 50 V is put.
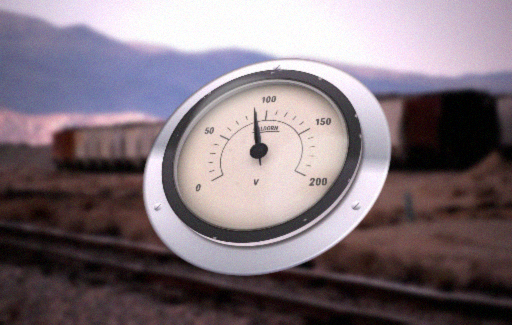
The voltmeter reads 90 V
